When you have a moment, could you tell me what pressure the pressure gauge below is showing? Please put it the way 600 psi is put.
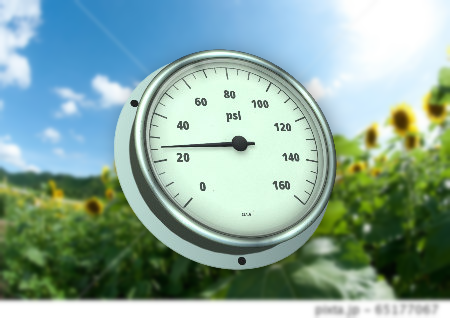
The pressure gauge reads 25 psi
